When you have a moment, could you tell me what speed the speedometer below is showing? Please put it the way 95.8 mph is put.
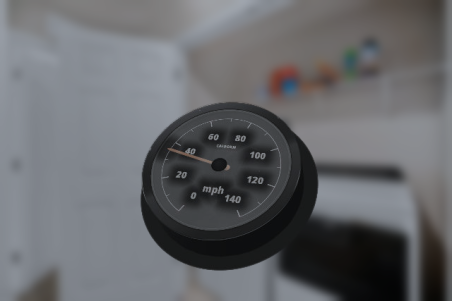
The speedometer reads 35 mph
